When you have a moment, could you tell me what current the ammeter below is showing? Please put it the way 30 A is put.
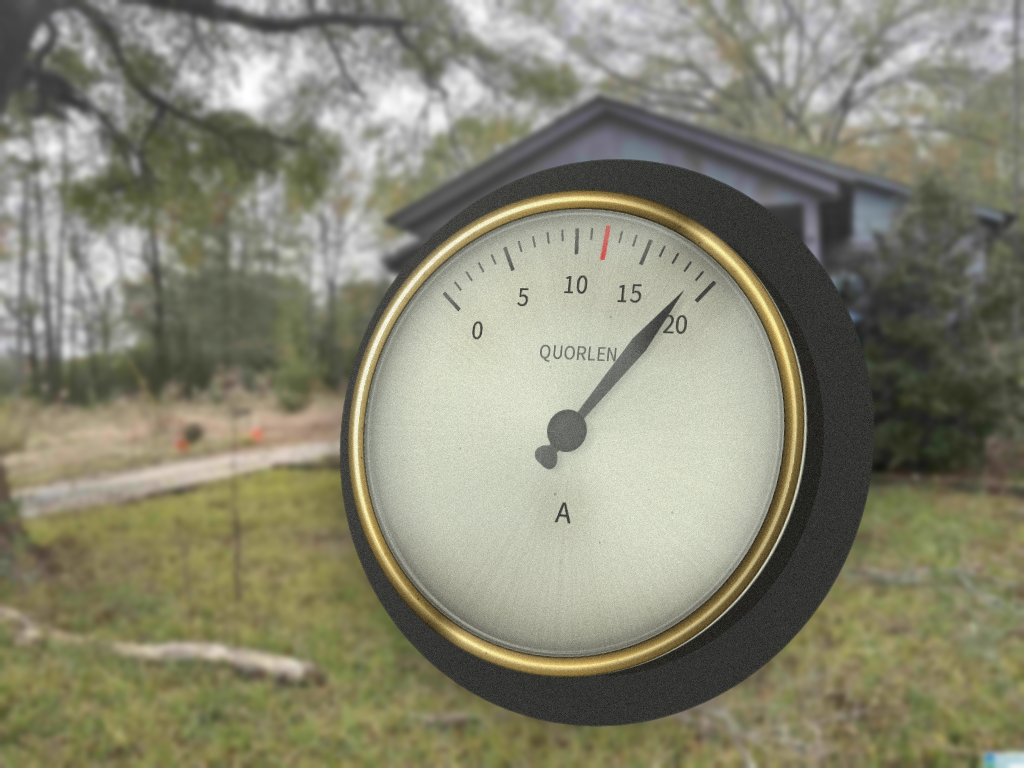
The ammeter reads 19 A
